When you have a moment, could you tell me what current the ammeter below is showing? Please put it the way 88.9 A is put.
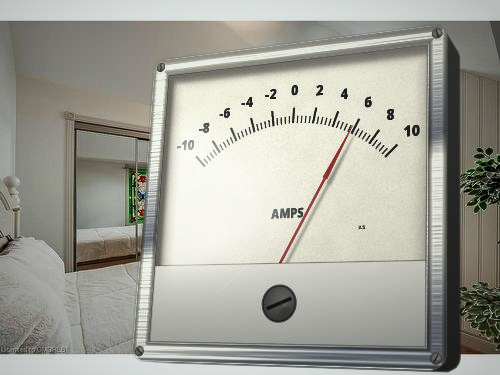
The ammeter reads 6 A
